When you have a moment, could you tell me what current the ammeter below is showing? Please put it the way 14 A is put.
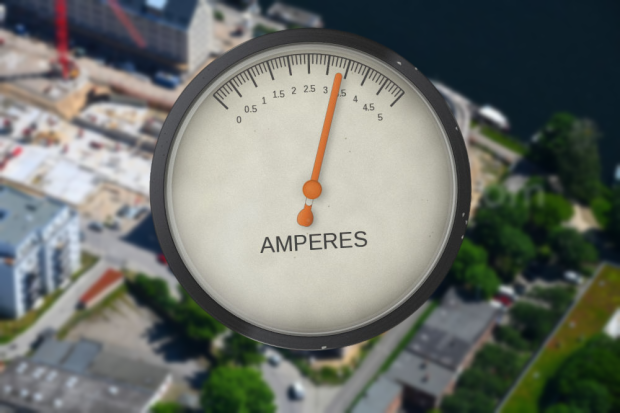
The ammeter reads 3.3 A
